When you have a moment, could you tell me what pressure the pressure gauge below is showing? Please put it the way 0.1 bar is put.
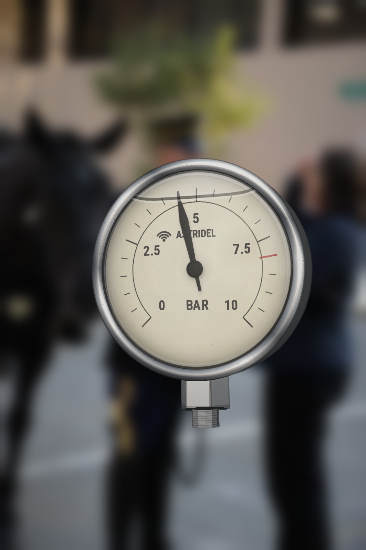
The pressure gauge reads 4.5 bar
